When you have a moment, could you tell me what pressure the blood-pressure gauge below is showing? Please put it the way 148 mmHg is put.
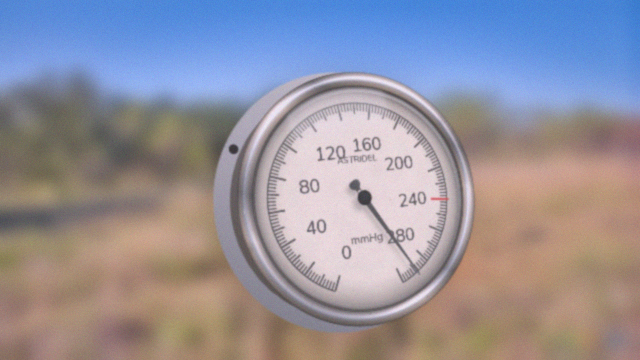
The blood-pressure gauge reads 290 mmHg
